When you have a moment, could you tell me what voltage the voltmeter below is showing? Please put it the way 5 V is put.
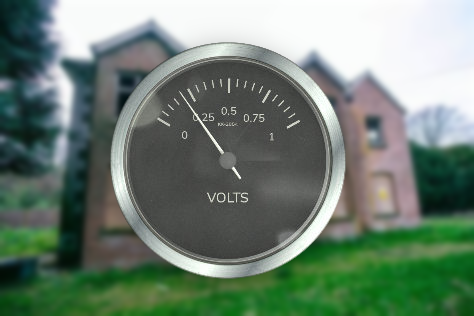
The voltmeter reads 0.2 V
